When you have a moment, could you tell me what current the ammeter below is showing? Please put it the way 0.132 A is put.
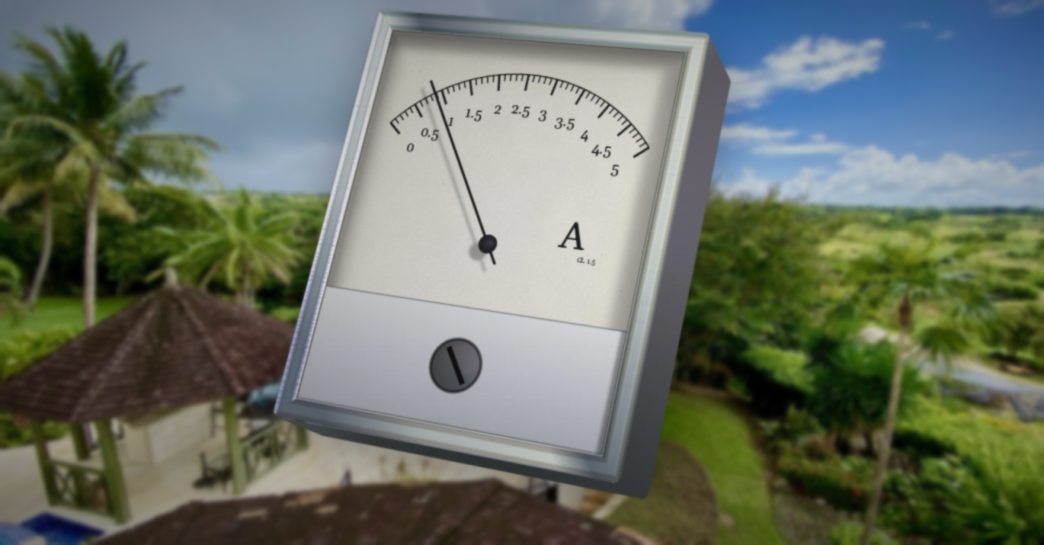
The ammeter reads 0.9 A
